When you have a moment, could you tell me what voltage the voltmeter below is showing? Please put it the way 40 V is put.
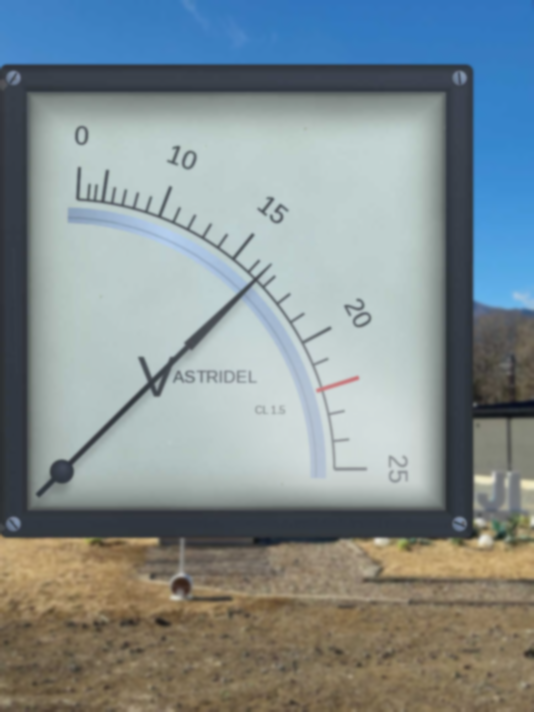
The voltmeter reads 16.5 V
